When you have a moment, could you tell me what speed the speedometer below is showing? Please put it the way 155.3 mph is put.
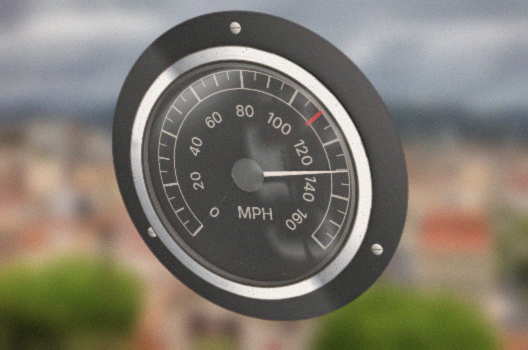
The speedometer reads 130 mph
